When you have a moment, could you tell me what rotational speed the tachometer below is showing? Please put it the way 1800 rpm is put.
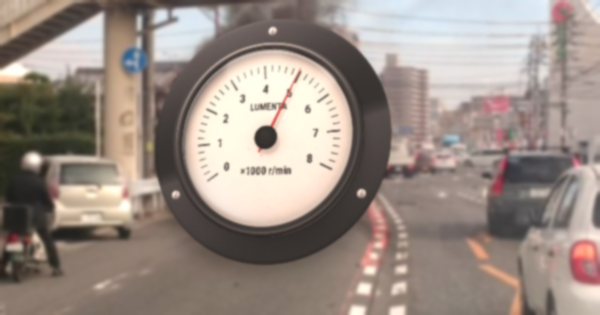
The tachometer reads 5000 rpm
